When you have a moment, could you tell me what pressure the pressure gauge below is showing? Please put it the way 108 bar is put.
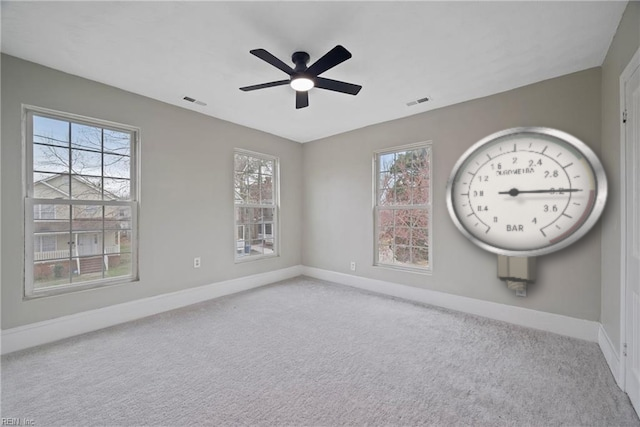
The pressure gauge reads 3.2 bar
